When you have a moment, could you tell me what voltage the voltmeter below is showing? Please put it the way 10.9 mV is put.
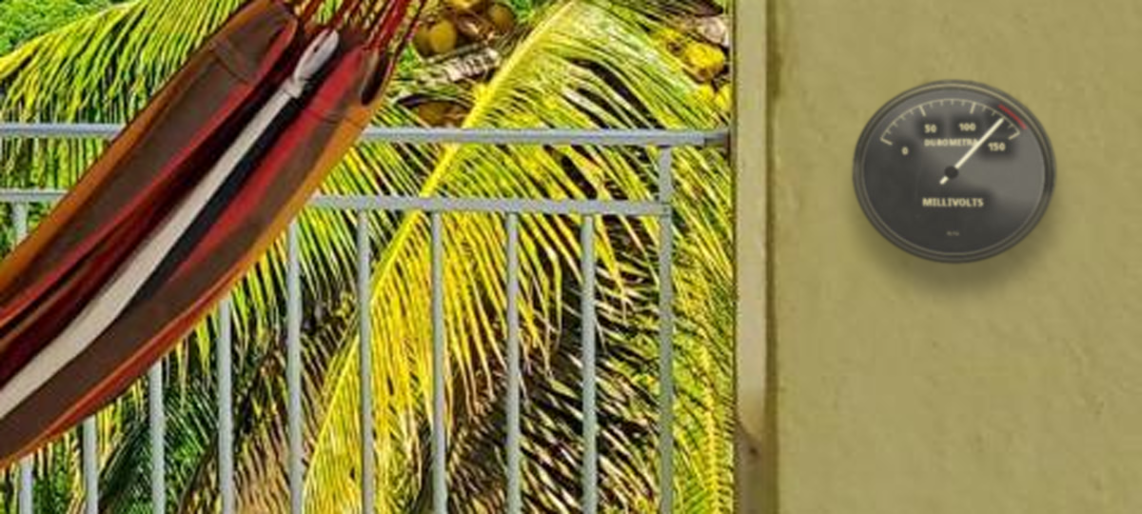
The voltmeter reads 130 mV
